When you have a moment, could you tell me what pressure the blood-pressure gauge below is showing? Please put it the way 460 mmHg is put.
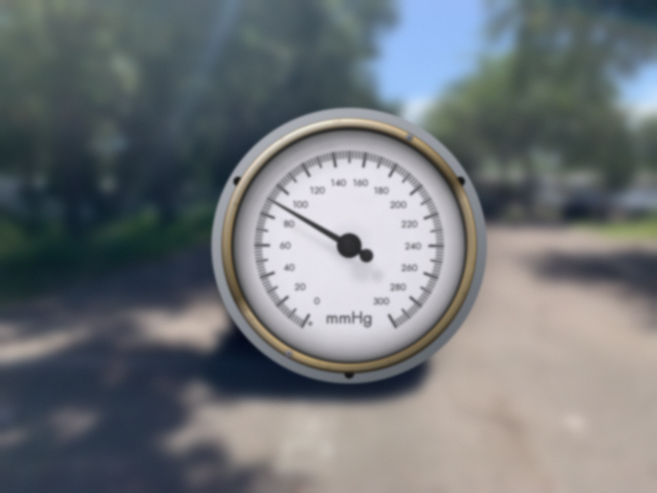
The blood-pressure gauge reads 90 mmHg
